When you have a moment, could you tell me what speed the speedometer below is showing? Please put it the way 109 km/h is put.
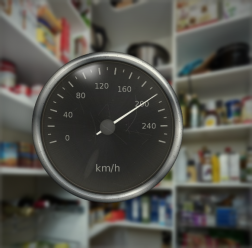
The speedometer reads 200 km/h
